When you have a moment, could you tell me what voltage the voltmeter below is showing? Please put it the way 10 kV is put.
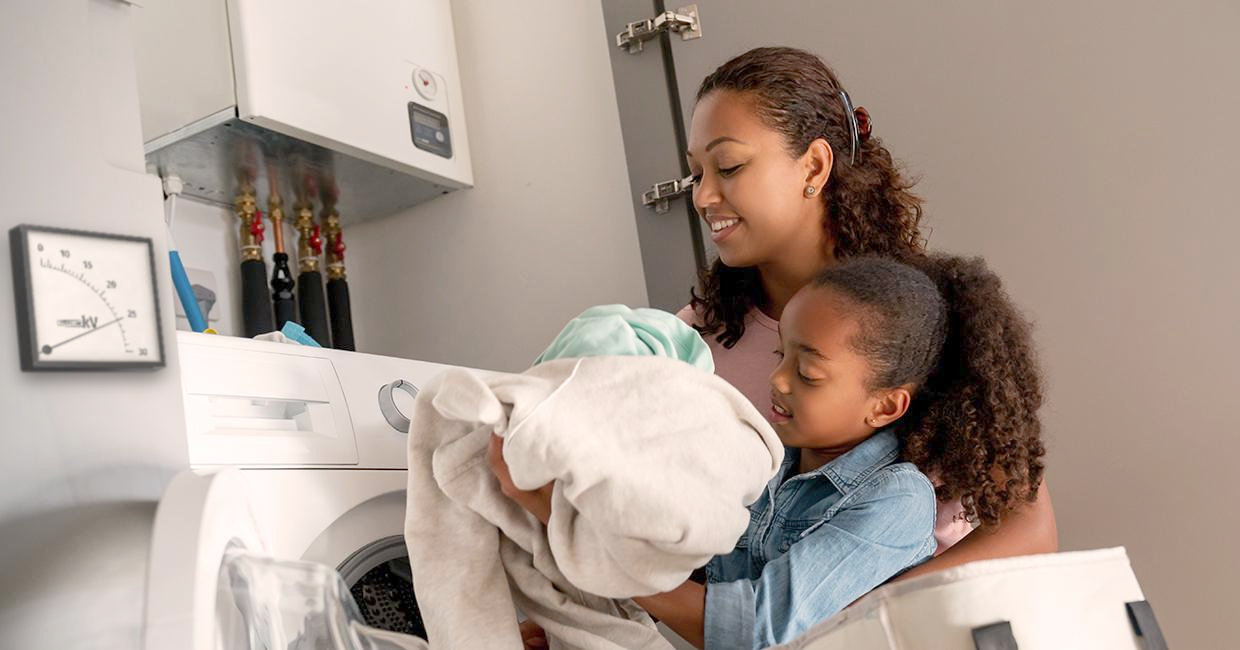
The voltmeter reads 25 kV
